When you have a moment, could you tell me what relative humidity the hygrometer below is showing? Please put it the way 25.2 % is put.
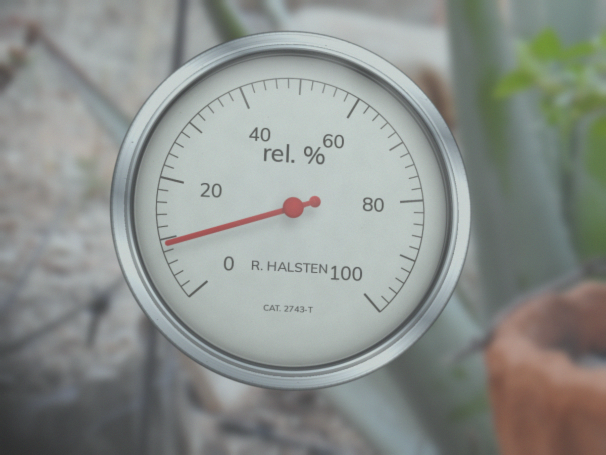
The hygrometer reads 9 %
